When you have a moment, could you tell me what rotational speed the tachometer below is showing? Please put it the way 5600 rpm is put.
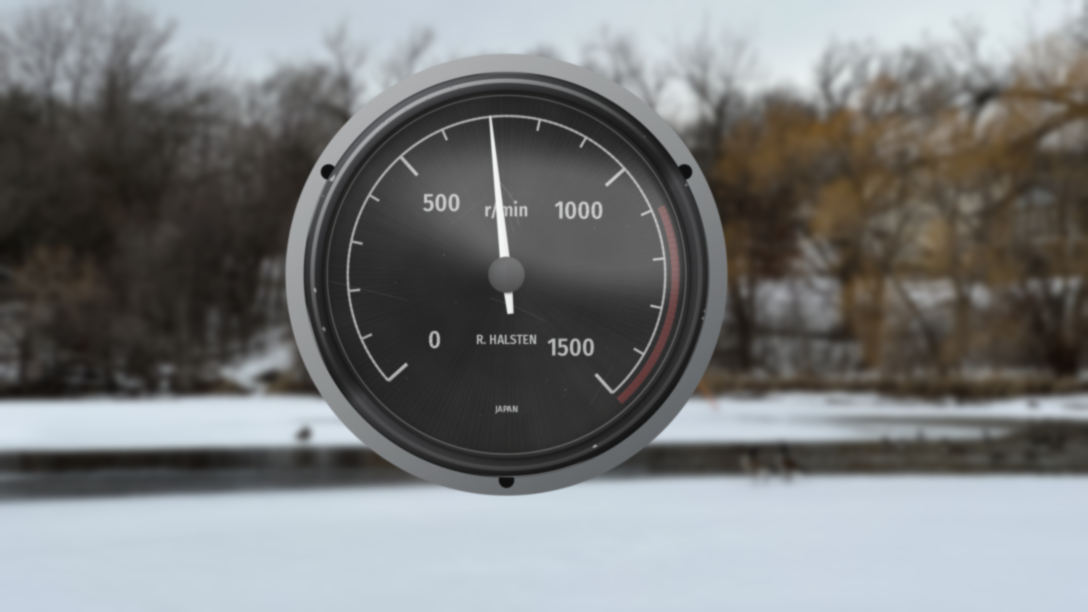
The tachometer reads 700 rpm
